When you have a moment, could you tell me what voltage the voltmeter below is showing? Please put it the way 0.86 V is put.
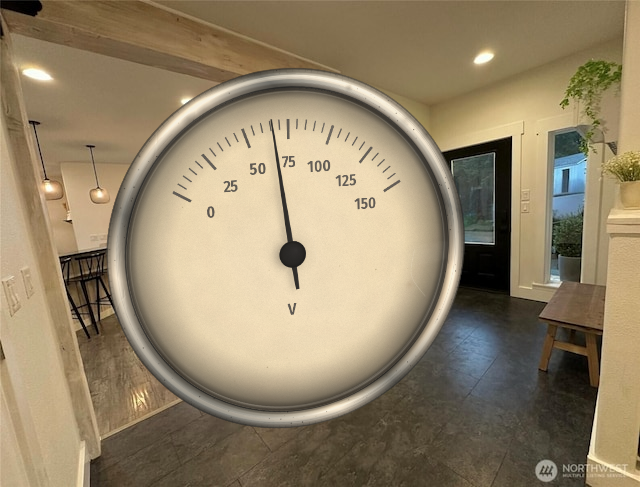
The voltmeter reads 65 V
